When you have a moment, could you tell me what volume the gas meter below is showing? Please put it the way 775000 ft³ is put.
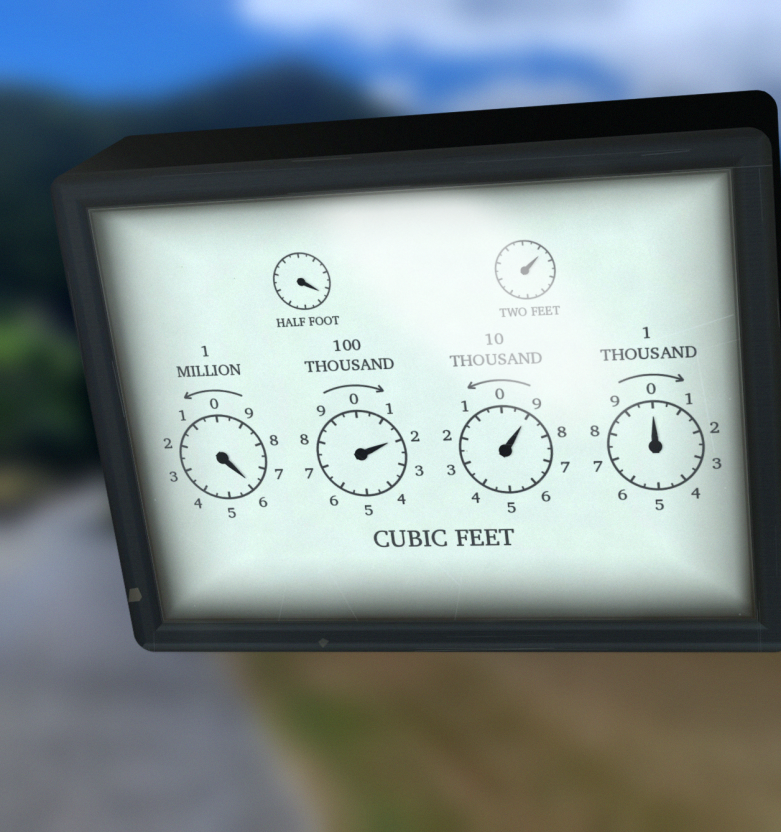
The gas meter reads 619000 ft³
